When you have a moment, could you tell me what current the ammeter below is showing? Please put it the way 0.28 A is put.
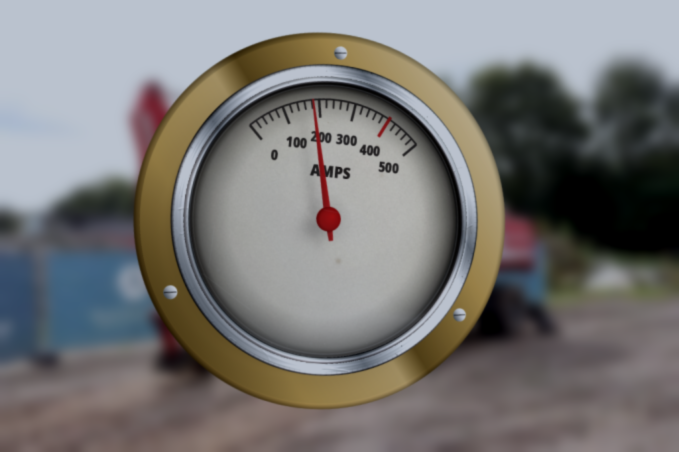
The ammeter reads 180 A
